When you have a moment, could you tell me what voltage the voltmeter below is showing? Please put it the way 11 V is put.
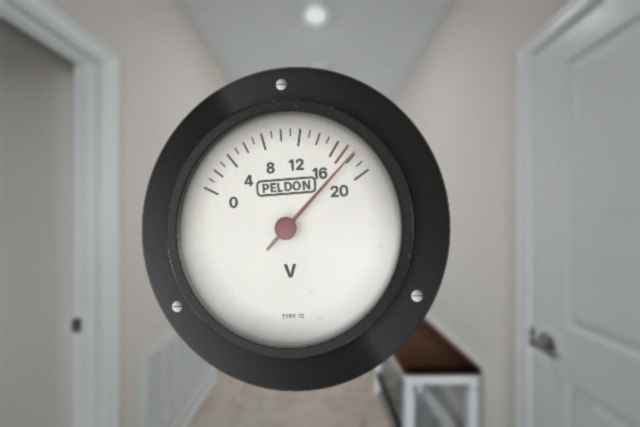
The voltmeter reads 18 V
